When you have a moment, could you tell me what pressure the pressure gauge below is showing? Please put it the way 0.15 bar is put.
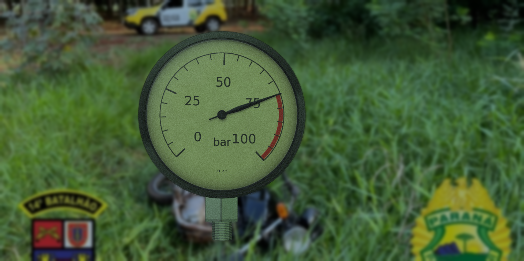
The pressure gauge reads 75 bar
